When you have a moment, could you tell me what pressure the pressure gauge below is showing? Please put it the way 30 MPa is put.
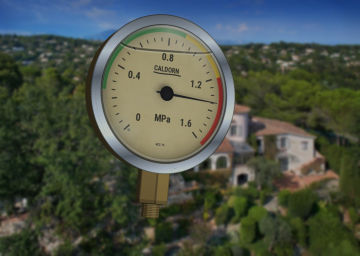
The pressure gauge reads 1.35 MPa
